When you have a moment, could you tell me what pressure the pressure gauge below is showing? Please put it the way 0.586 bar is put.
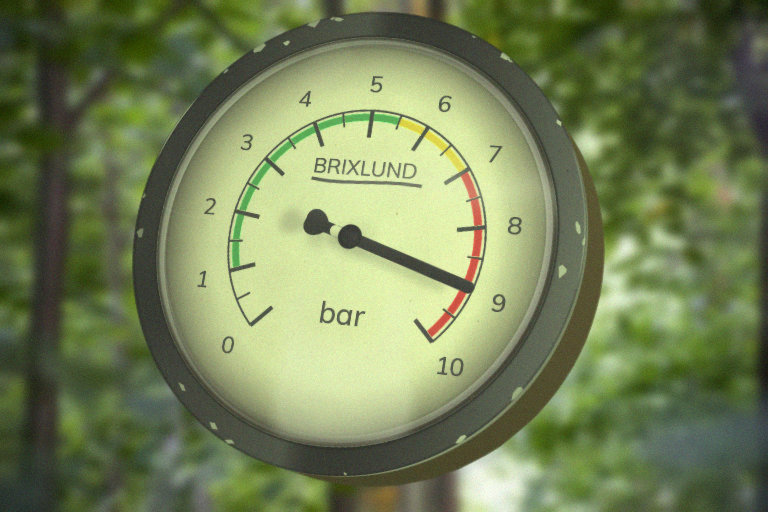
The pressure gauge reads 9 bar
